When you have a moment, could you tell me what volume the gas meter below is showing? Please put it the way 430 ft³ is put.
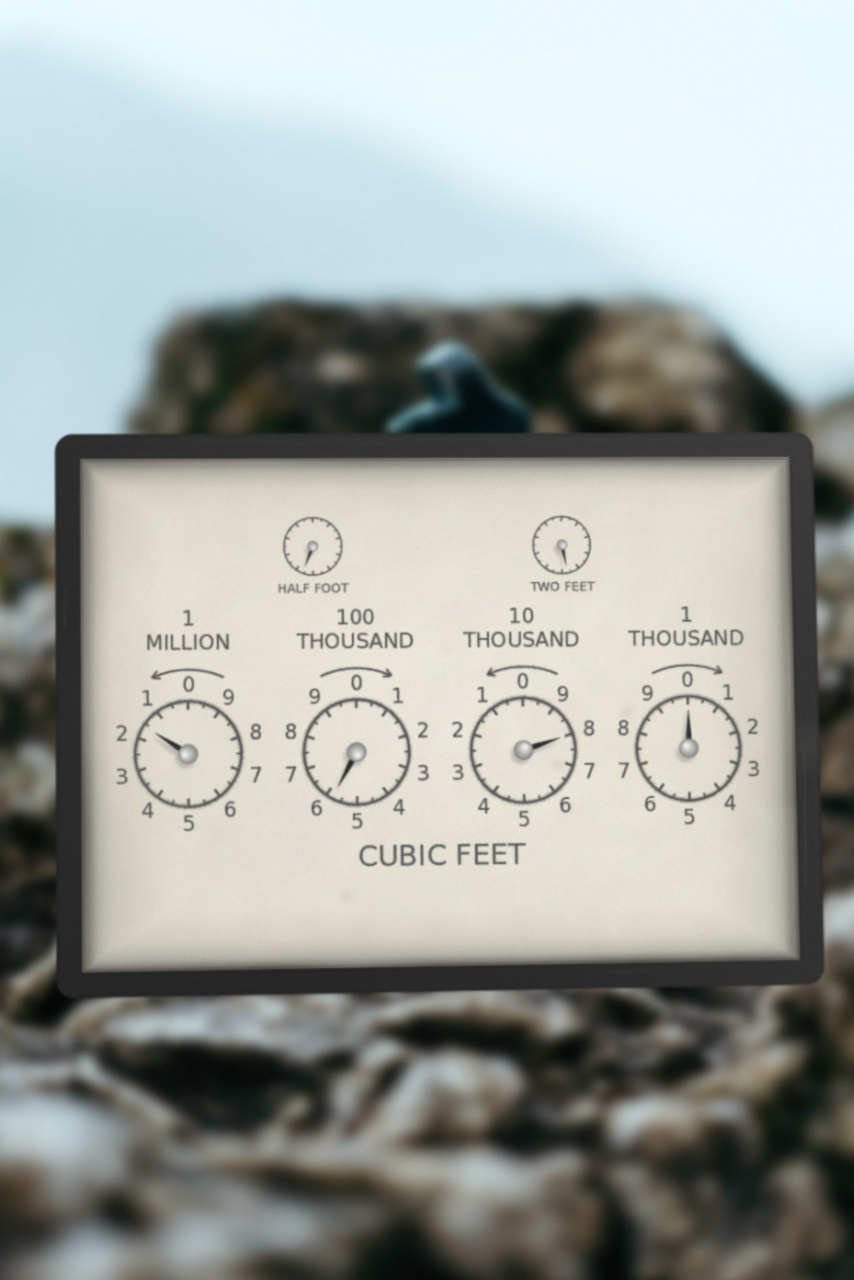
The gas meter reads 158000 ft³
